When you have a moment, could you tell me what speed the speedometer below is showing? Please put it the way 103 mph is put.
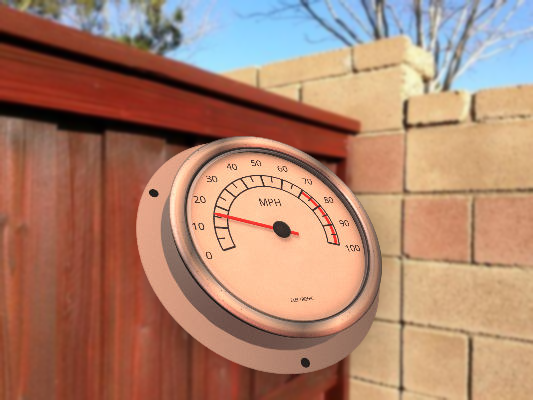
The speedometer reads 15 mph
